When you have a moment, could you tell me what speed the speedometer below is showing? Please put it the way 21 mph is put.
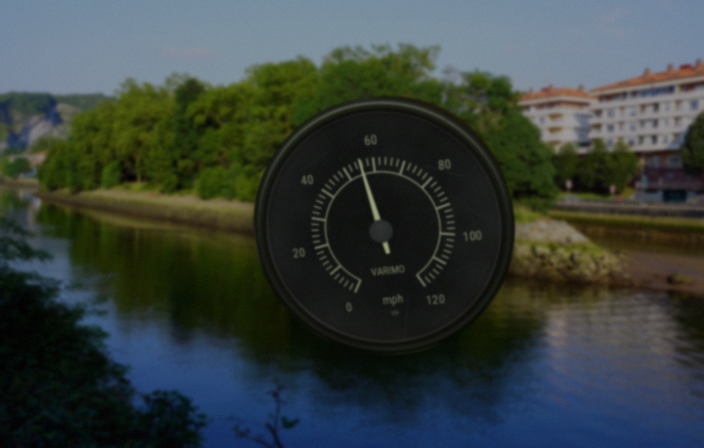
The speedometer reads 56 mph
